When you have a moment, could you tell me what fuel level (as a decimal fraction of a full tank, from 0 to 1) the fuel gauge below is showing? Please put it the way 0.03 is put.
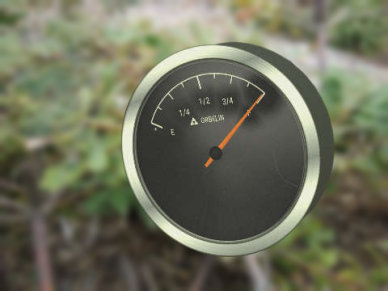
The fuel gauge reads 1
